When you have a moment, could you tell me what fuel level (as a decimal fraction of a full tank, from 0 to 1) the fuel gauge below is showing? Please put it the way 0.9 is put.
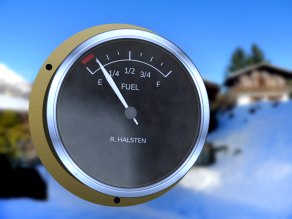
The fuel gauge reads 0.125
